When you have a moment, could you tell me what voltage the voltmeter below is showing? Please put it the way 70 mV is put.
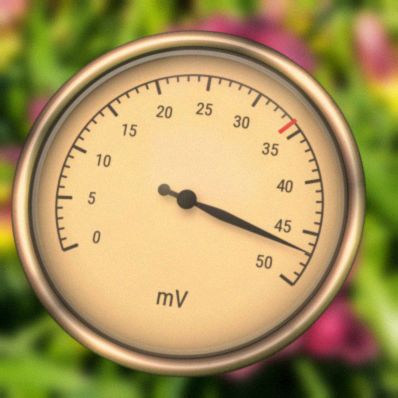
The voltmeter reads 47 mV
